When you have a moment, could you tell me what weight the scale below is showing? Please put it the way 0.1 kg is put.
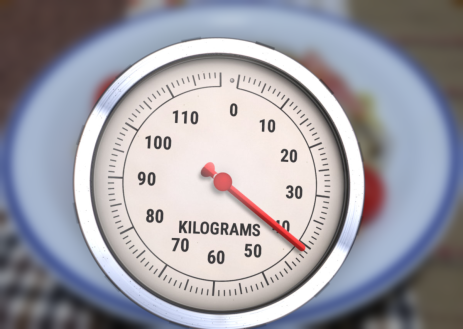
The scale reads 41 kg
